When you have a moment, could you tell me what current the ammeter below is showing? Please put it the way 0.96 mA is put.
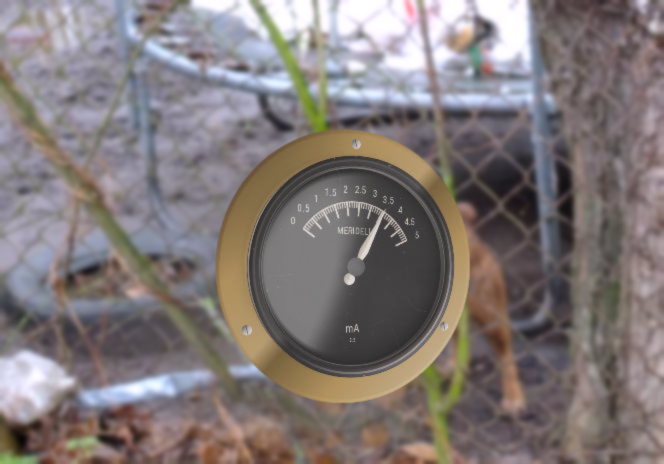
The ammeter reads 3.5 mA
